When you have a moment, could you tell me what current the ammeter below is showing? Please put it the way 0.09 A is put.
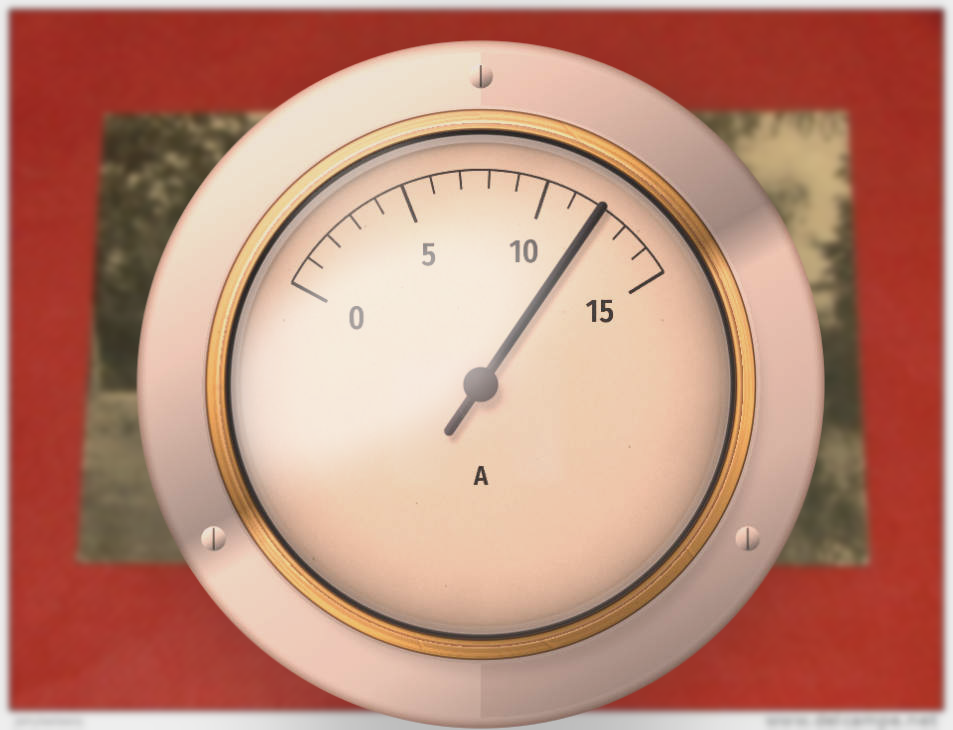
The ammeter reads 12 A
